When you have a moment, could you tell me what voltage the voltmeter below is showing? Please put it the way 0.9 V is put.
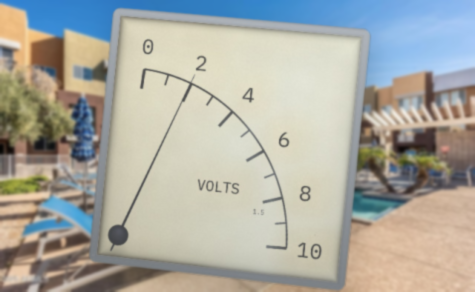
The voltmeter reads 2 V
